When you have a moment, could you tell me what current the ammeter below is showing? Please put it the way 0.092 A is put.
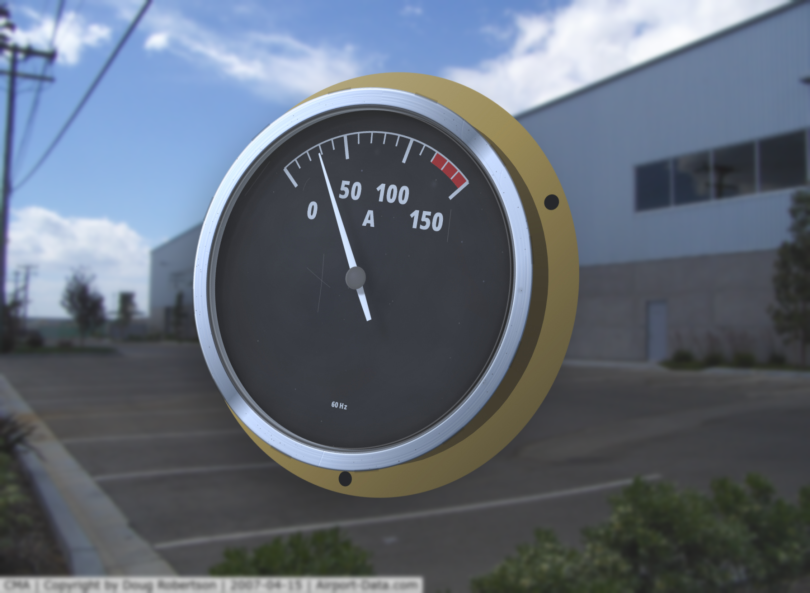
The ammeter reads 30 A
